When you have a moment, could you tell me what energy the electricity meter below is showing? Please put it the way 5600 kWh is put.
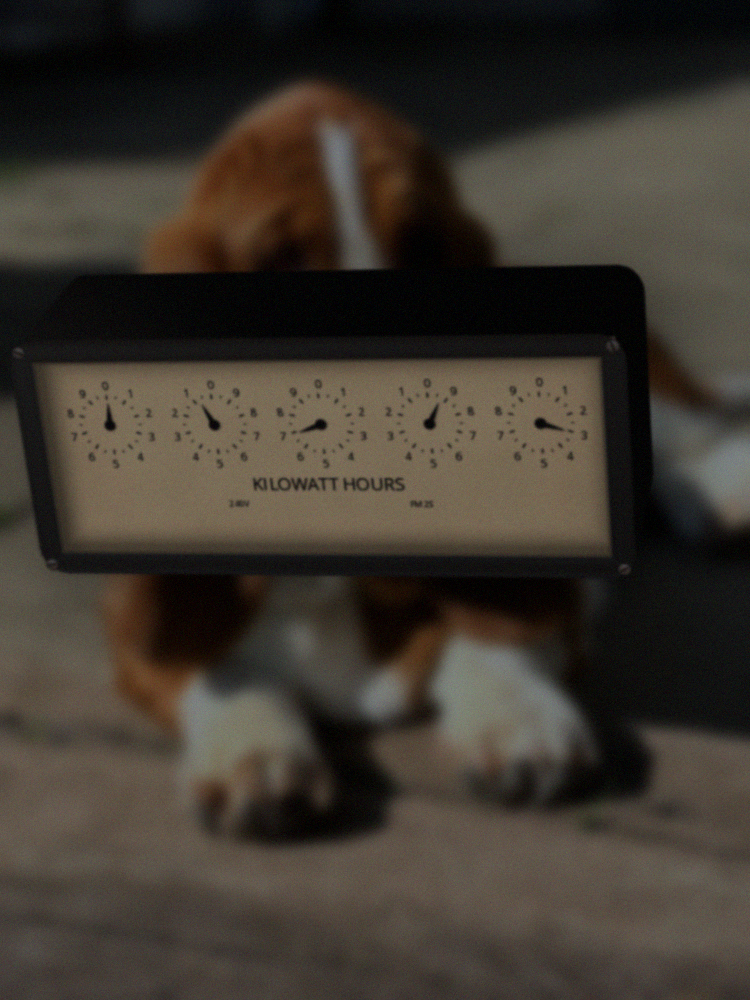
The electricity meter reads 693 kWh
